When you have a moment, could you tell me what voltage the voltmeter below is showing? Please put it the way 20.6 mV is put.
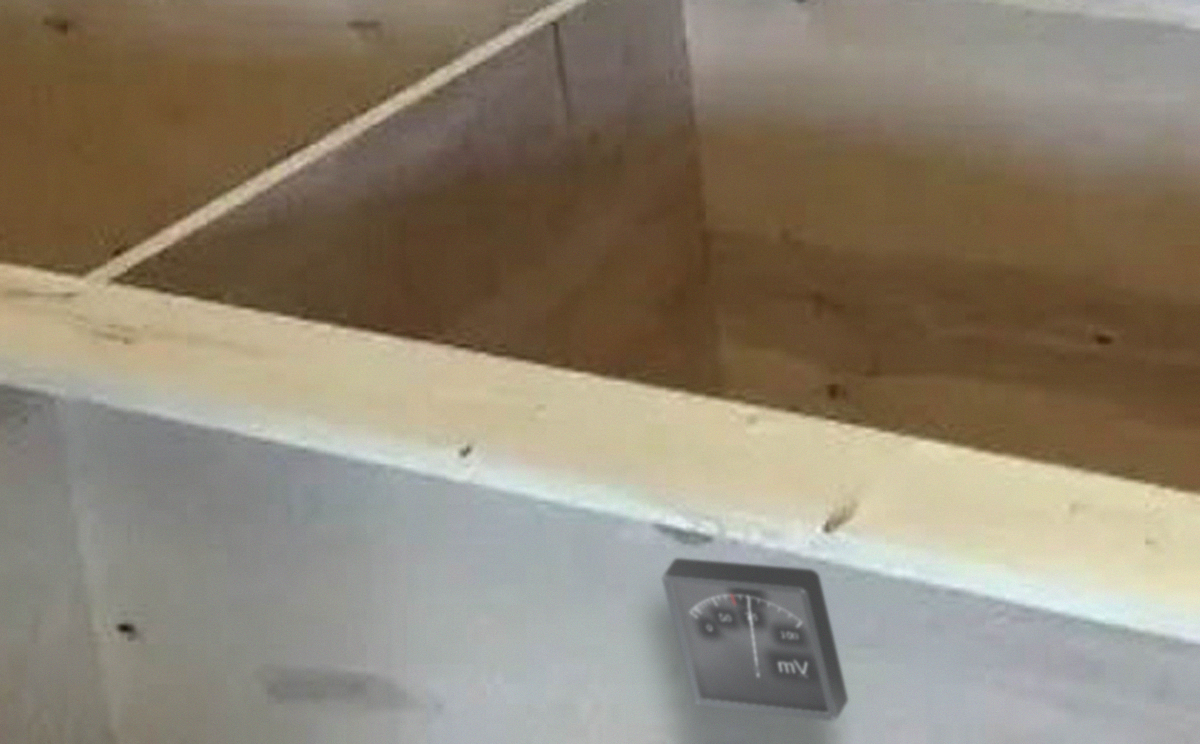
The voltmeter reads 75 mV
